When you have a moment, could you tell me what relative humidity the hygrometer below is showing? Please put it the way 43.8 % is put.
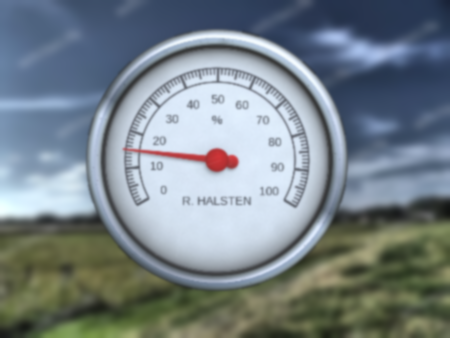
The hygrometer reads 15 %
